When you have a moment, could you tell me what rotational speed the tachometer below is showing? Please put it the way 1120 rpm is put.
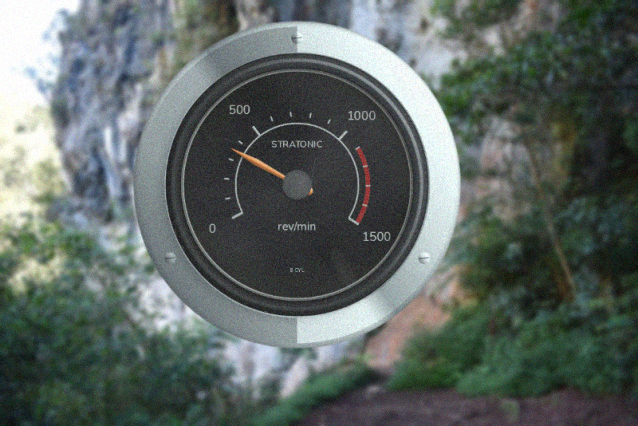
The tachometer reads 350 rpm
